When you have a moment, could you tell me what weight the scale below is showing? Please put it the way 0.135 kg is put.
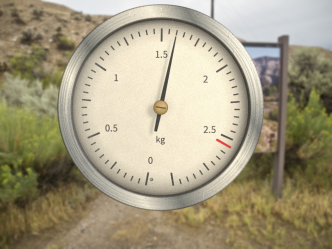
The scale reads 1.6 kg
